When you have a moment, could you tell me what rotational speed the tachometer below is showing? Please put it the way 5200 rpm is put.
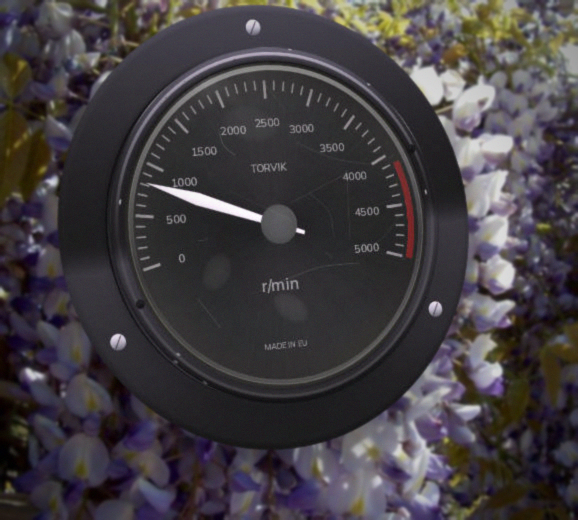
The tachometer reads 800 rpm
